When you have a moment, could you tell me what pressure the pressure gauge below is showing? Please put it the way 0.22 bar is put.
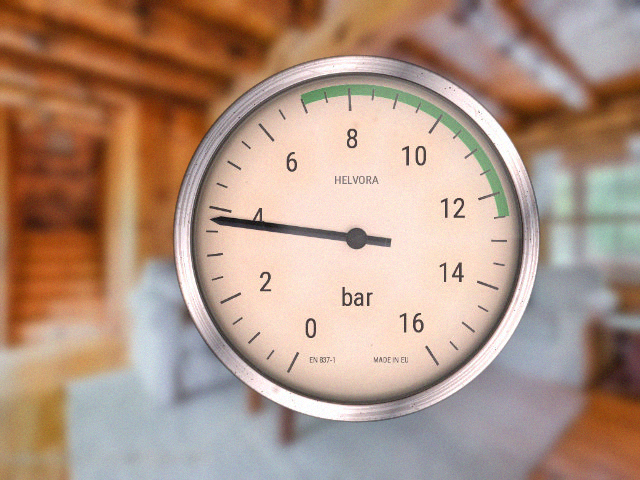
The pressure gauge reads 3.75 bar
